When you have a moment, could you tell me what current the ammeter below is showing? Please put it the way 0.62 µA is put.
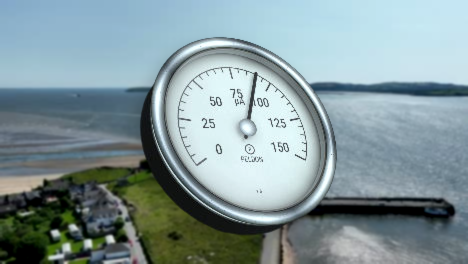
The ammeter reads 90 µA
